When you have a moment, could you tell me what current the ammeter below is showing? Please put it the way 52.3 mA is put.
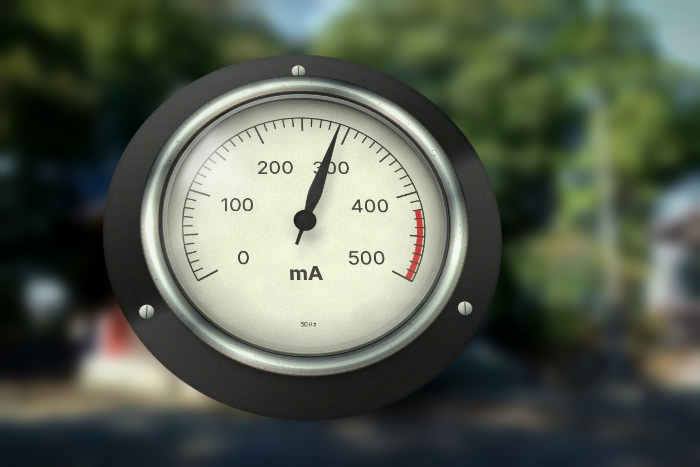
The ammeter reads 290 mA
